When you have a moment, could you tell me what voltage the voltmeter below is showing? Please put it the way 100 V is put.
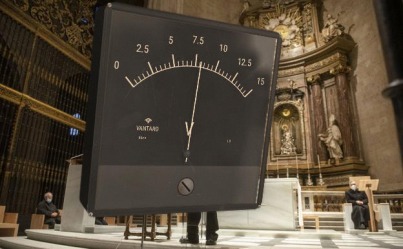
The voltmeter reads 8 V
